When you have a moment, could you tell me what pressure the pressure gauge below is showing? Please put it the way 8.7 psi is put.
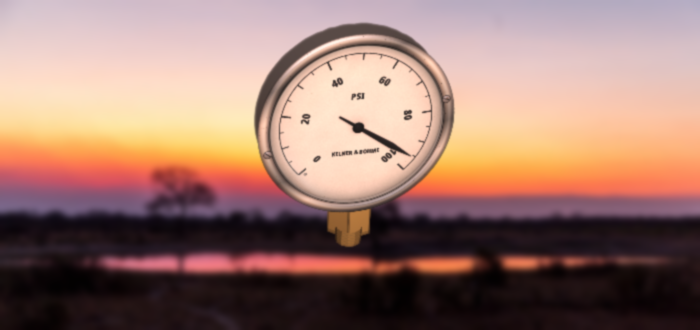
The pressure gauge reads 95 psi
